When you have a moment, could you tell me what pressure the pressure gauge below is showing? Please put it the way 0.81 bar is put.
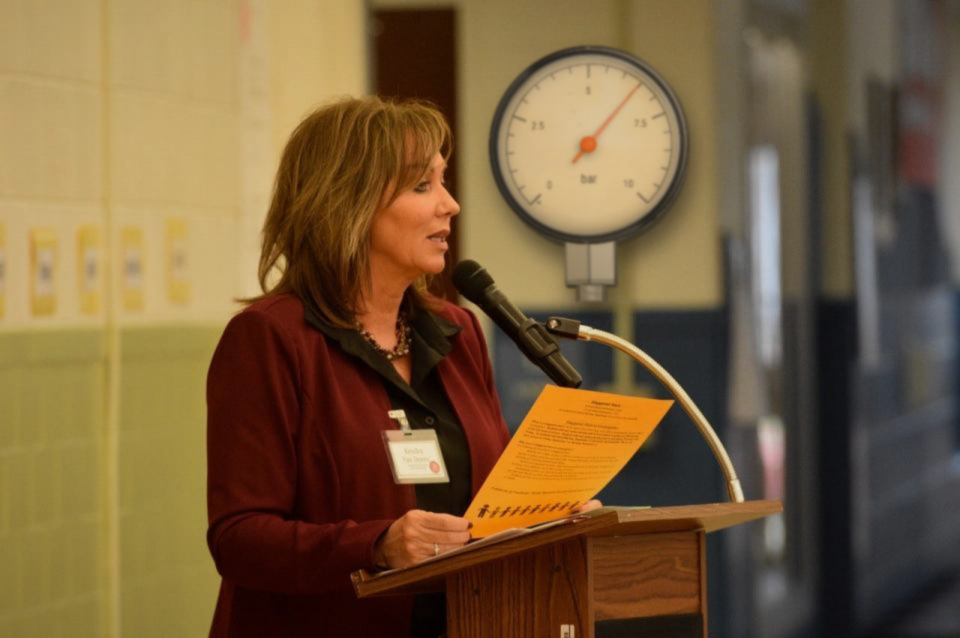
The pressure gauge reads 6.5 bar
